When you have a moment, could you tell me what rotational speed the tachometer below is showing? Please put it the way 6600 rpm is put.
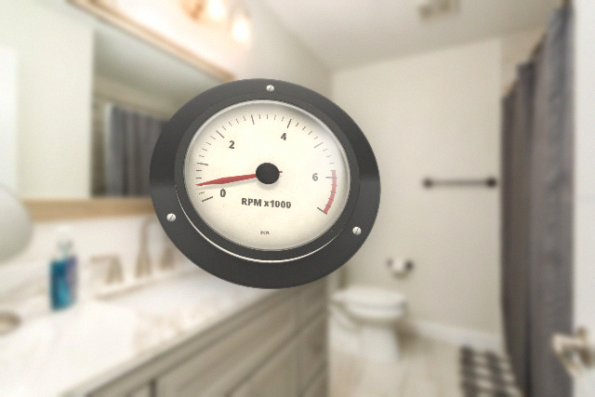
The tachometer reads 400 rpm
